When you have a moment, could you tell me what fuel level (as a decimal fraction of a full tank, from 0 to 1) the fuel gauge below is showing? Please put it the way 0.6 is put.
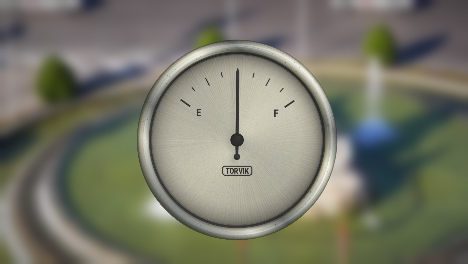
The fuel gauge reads 0.5
